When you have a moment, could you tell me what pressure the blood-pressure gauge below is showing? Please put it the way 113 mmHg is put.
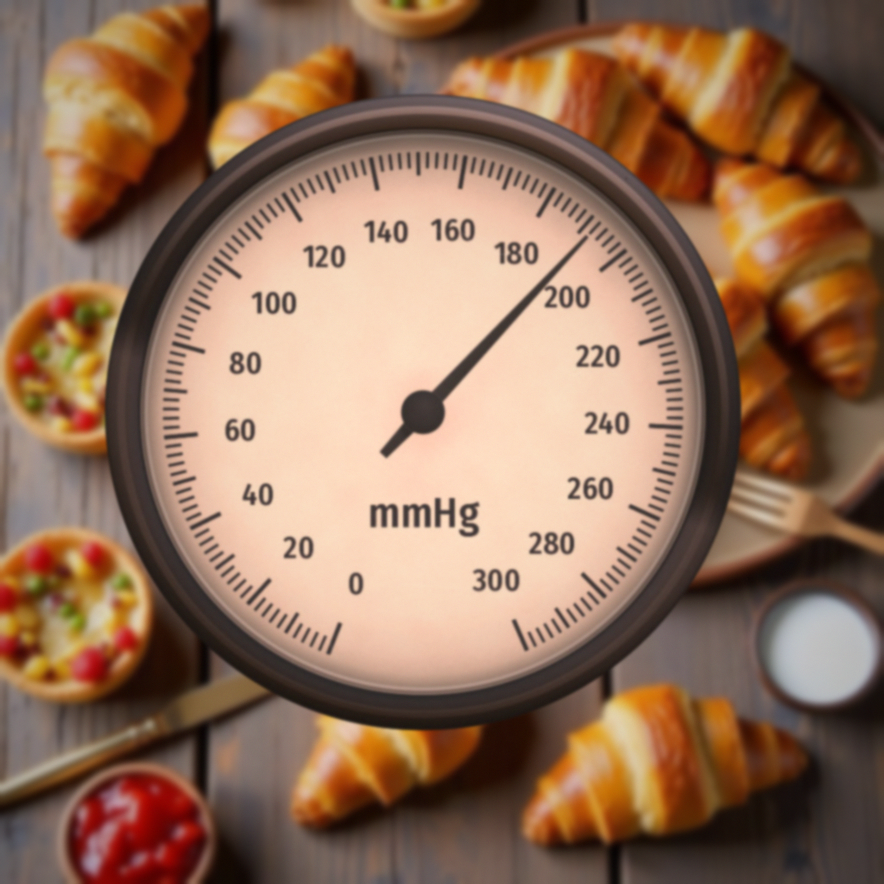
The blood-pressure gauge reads 192 mmHg
